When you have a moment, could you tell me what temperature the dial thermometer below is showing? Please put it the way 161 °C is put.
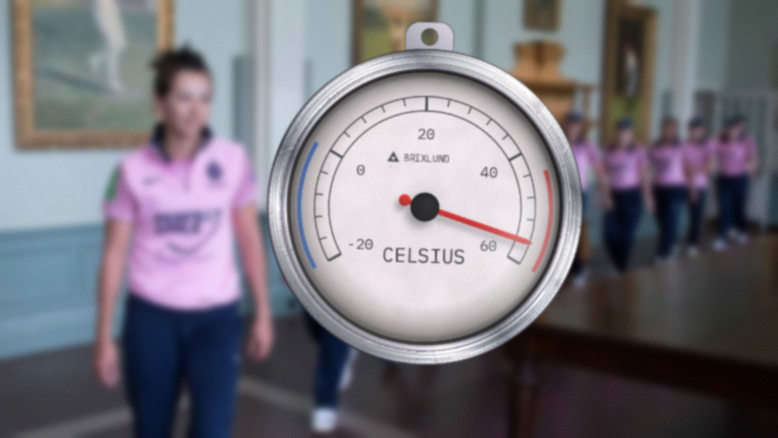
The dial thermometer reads 56 °C
